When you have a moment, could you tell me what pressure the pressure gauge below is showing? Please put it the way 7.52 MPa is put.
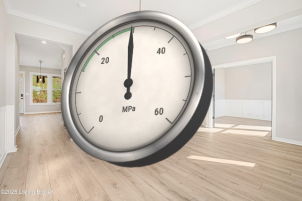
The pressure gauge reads 30 MPa
